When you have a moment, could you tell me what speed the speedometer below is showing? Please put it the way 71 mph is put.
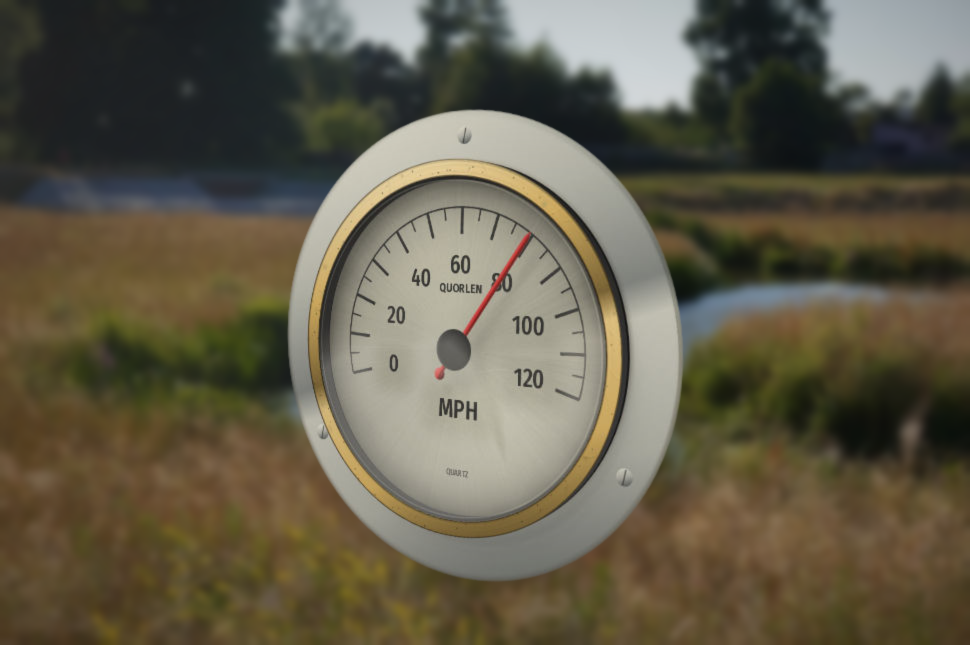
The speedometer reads 80 mph
